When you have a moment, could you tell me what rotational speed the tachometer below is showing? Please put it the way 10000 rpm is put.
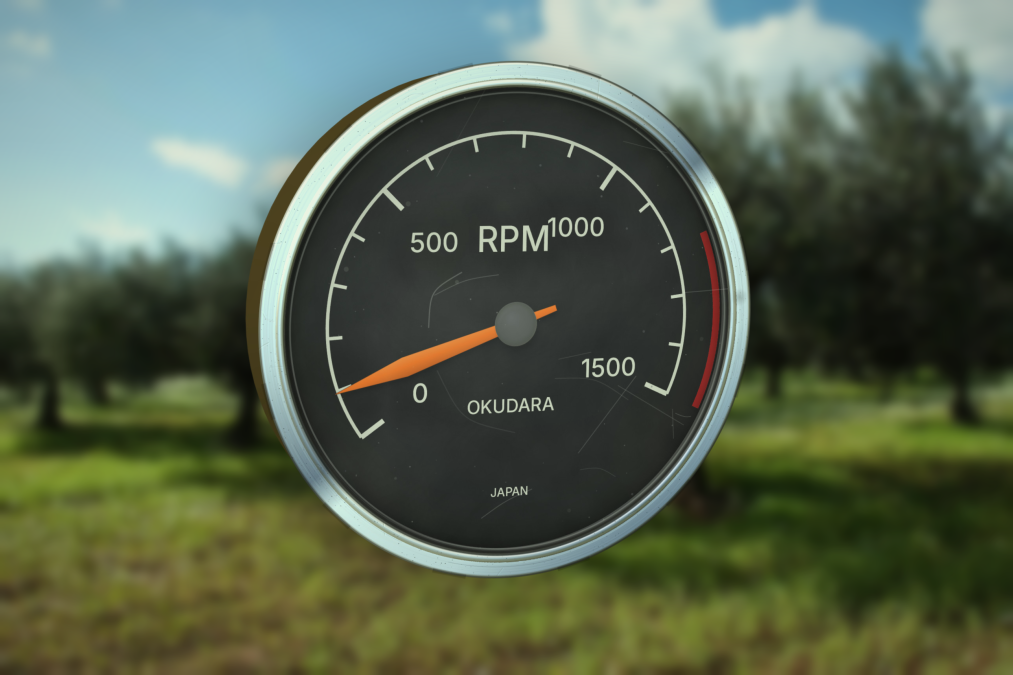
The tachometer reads 100 rpm
